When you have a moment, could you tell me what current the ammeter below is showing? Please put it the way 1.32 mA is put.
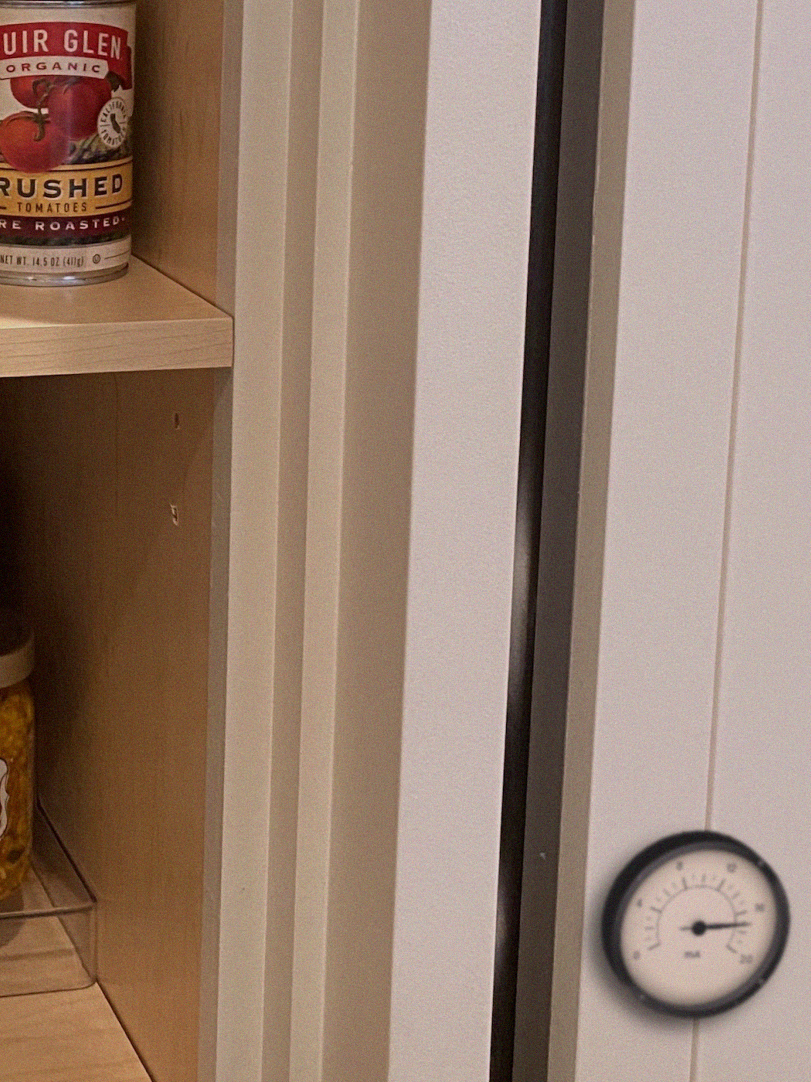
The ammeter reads 17 mA
